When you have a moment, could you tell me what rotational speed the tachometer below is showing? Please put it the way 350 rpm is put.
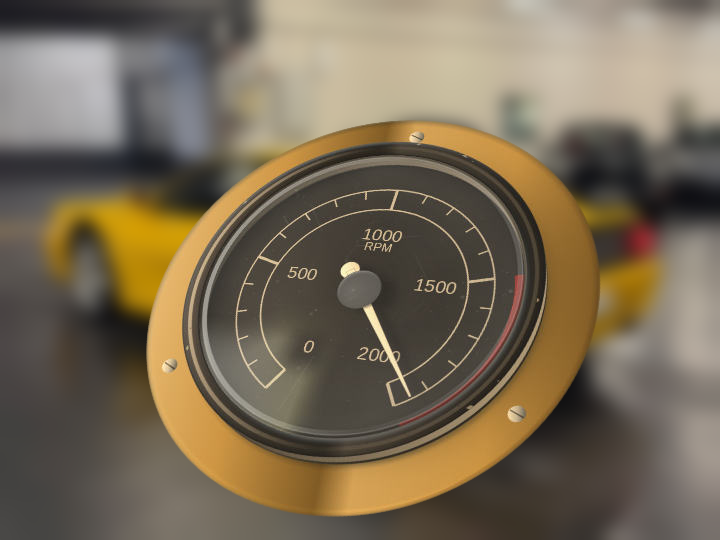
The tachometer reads 1950 rpm
